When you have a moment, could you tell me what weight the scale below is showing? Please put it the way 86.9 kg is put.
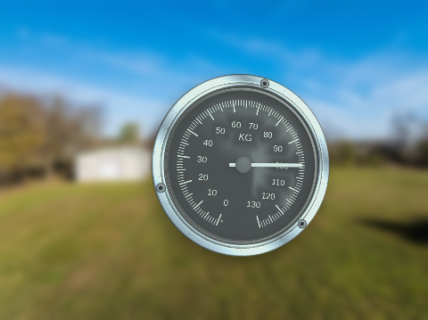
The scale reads 100 kg
